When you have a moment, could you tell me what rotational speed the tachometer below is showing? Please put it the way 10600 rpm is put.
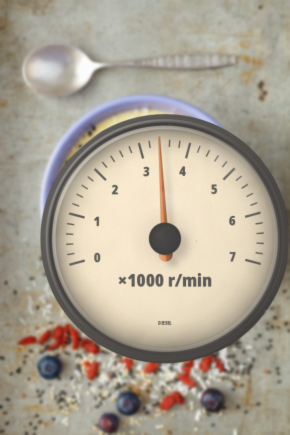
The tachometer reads 3400 rpm
